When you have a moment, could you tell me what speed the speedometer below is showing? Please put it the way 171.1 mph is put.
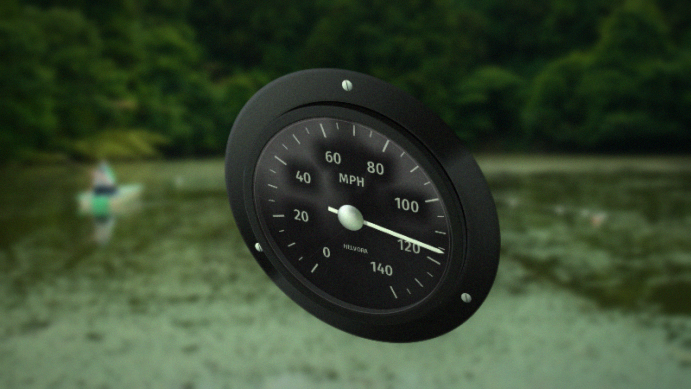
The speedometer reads 115 mph
